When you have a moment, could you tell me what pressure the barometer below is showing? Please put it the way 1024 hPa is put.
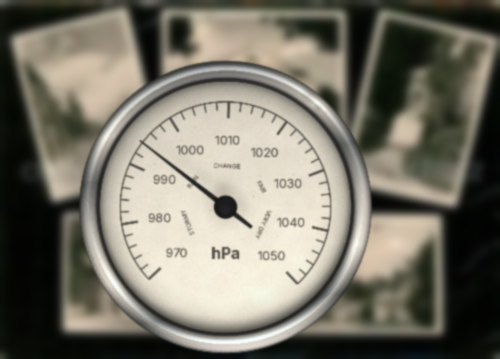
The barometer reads 994 hPa
